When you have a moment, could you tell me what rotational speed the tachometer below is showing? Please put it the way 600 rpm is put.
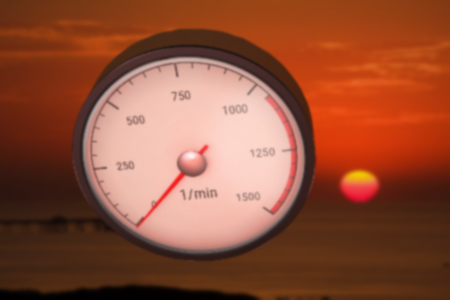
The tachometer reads 0 rpm
